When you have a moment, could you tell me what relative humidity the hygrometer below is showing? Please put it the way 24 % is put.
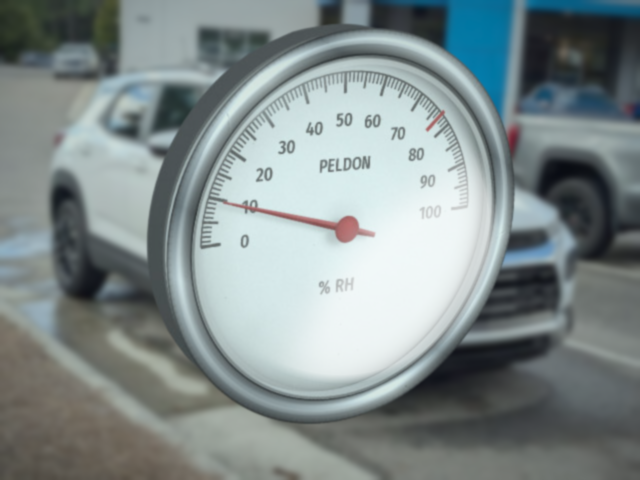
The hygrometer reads 10 %
